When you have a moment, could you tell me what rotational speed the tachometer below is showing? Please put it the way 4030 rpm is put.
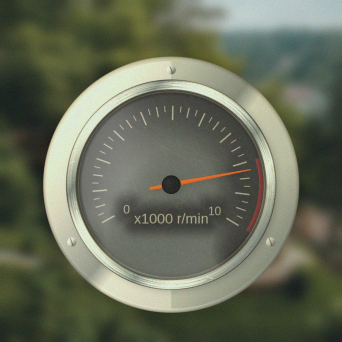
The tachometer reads 8250 rpm
